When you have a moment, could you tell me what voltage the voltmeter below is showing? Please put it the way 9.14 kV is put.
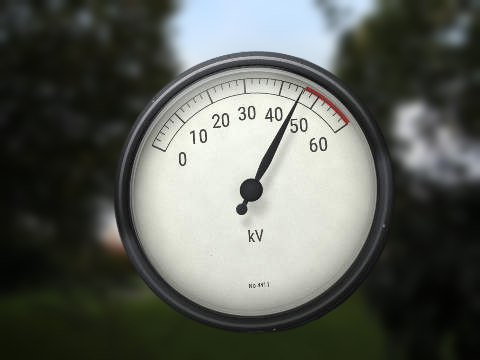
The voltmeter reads 46 kV
